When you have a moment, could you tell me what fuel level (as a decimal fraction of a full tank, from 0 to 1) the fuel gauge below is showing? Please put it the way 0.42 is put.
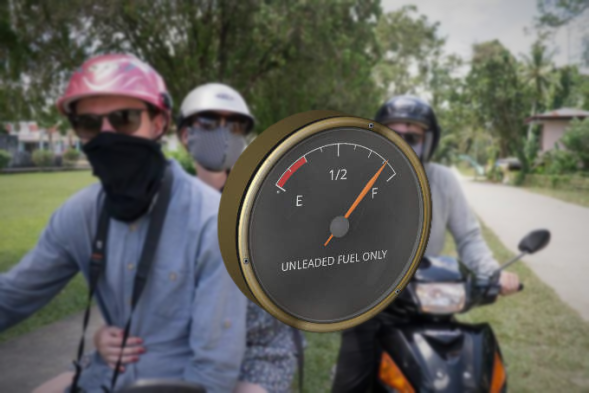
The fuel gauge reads 0.875
